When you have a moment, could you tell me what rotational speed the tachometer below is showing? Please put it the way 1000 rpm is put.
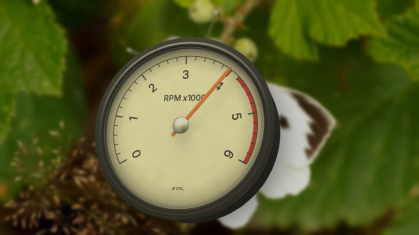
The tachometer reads 4000 rpm
